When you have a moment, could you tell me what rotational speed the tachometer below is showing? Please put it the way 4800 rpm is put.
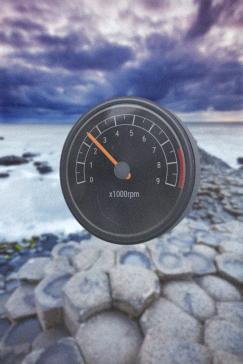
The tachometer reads 2500 rpm
